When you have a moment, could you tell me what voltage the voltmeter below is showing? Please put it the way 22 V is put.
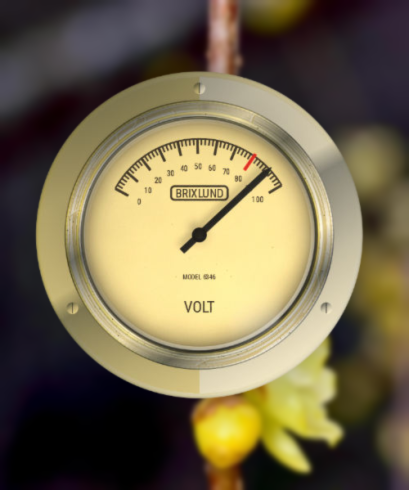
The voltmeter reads 90 V
